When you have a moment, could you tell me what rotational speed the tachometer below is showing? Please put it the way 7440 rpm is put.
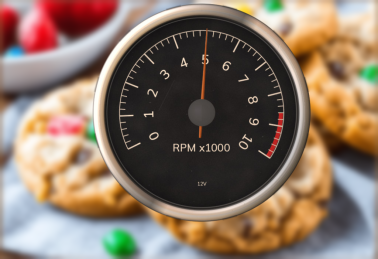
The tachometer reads 5000 rpm
